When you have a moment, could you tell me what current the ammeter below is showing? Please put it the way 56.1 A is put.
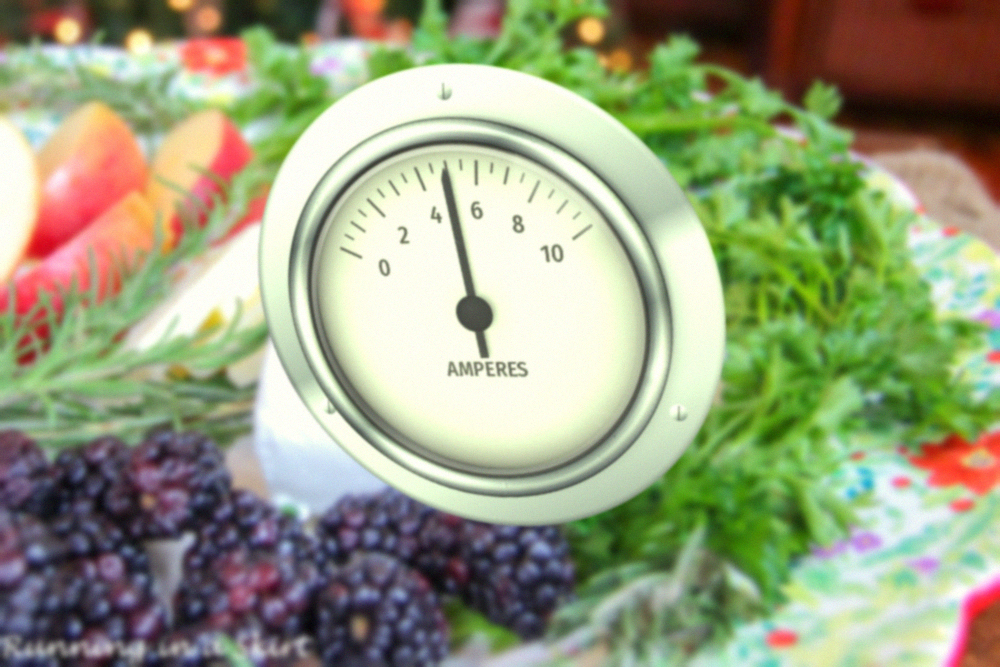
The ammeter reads 5 A
